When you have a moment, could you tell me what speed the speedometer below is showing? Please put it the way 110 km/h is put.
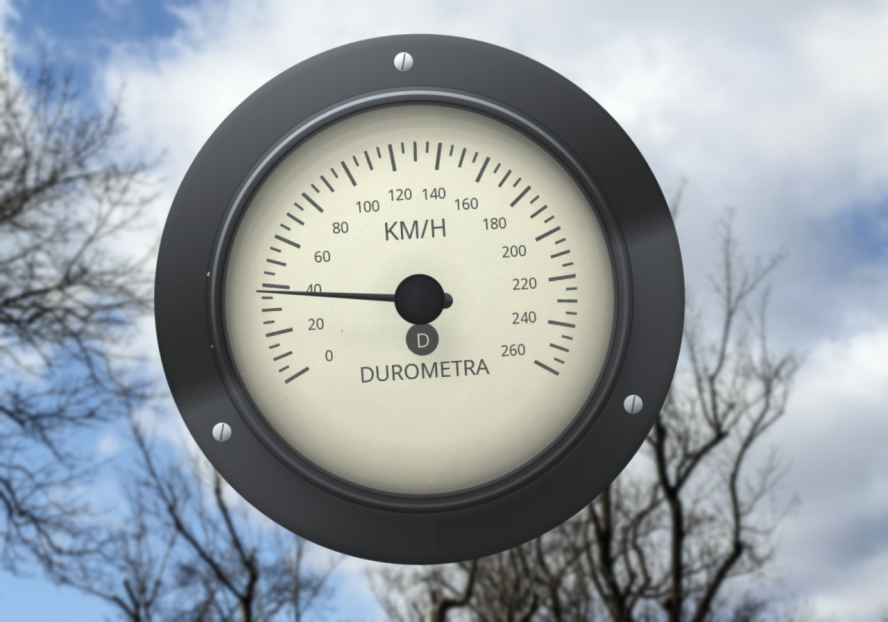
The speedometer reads 37.5 km/h
